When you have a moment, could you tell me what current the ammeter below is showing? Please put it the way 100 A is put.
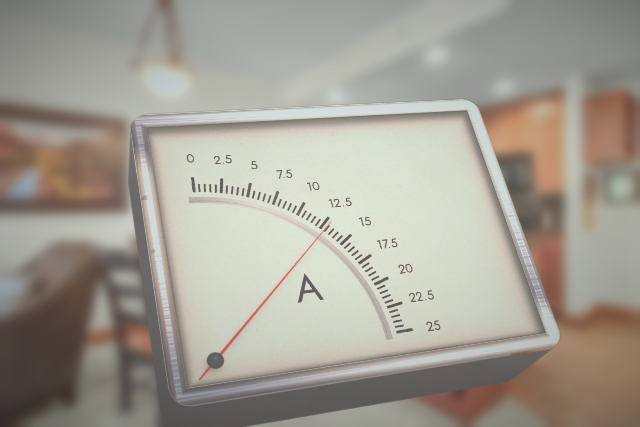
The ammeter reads 13 A
